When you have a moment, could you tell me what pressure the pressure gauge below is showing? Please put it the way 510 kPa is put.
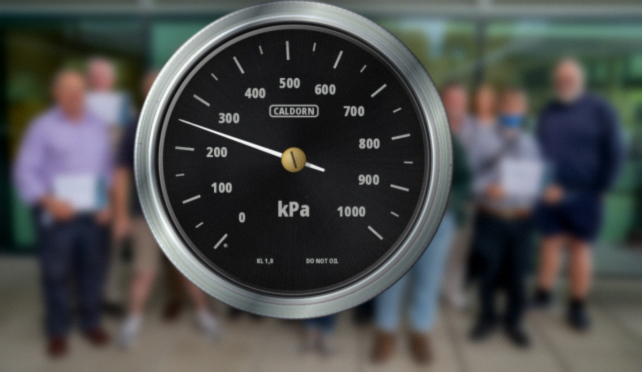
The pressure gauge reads 250 kPa
